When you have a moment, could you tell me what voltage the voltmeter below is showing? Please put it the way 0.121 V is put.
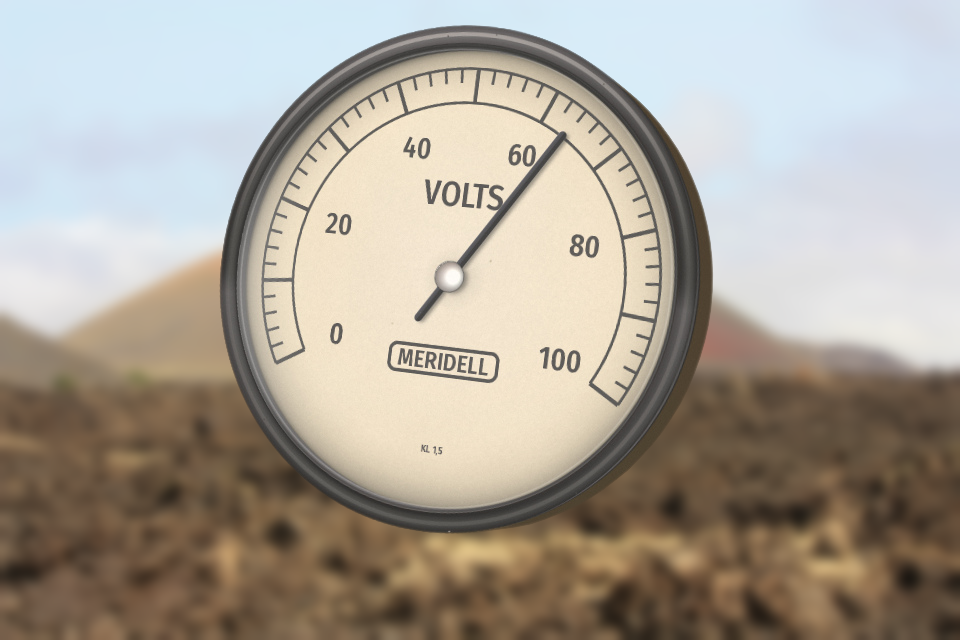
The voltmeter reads 64 V
